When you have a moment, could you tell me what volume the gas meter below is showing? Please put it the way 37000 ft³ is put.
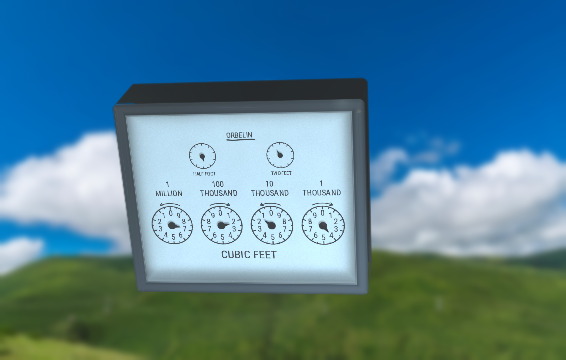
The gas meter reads 721400 ft³
